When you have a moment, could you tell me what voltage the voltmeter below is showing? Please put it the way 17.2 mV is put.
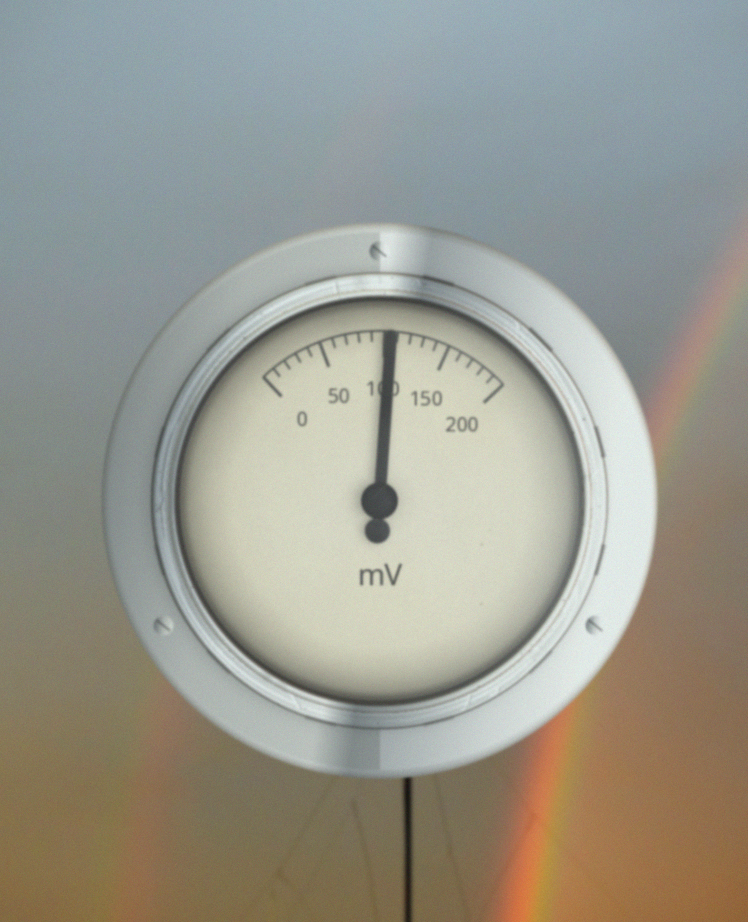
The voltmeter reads 105 mV
